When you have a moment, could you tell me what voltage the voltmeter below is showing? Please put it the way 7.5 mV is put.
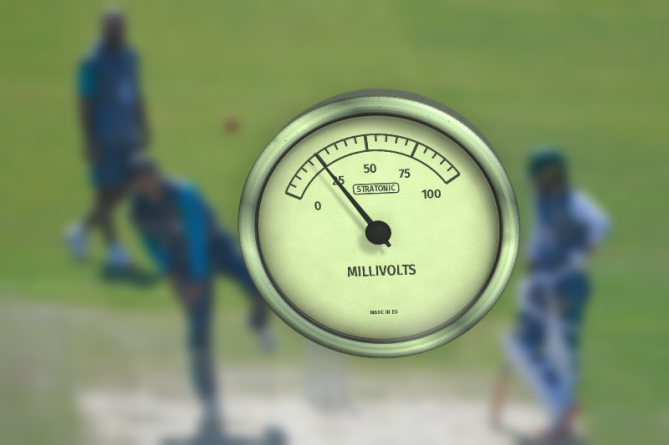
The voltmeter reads 25 mV
